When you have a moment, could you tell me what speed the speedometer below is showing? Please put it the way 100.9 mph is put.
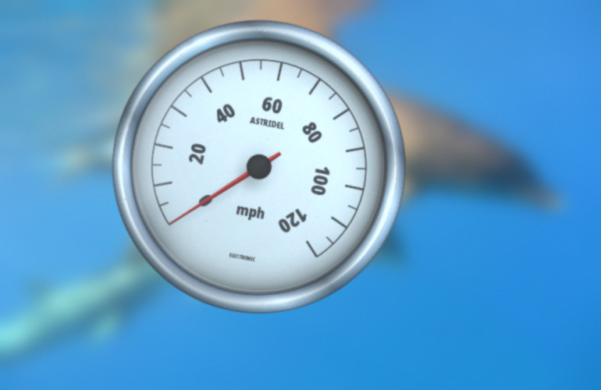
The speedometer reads 0 mph
